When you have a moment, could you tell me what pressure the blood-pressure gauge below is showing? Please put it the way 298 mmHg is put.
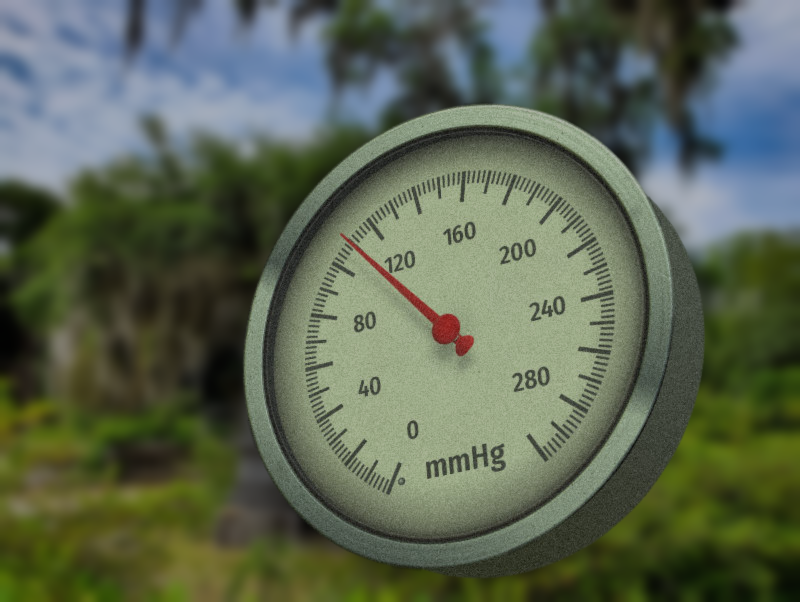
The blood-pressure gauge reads 110 mmHg
